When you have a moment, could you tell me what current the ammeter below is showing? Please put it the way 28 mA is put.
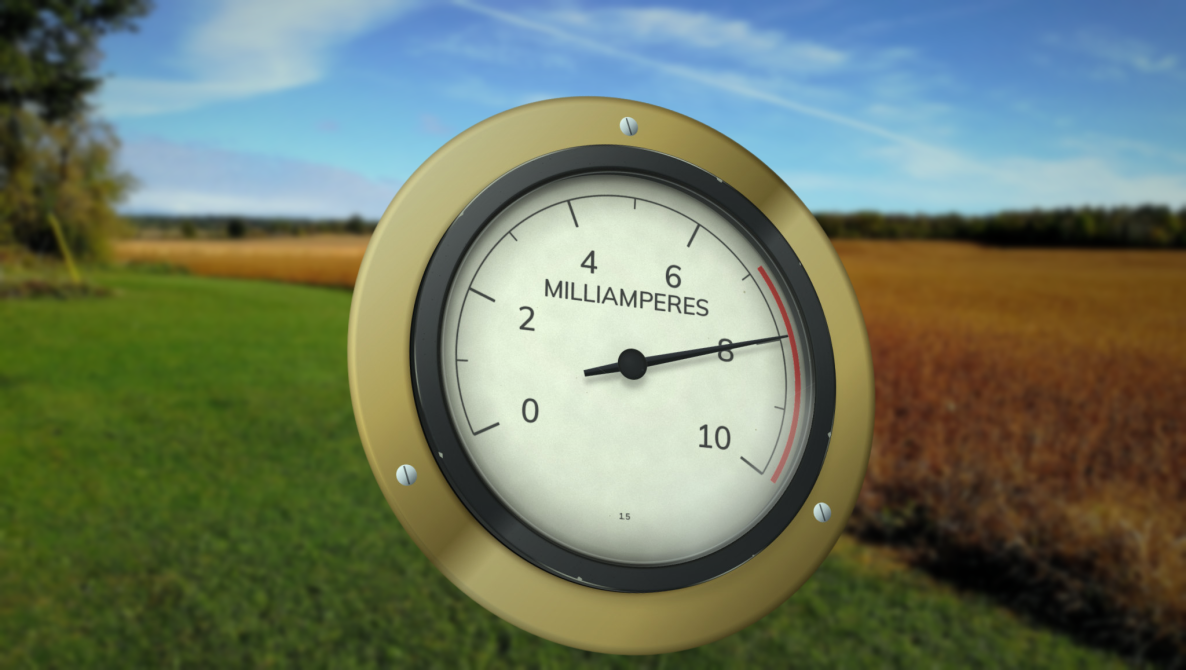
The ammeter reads 8 mA
